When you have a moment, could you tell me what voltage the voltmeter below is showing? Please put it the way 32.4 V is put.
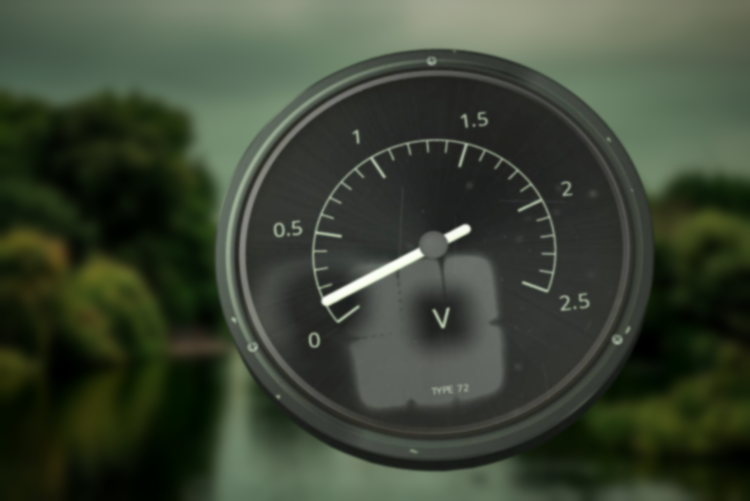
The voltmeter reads 0.1 V
